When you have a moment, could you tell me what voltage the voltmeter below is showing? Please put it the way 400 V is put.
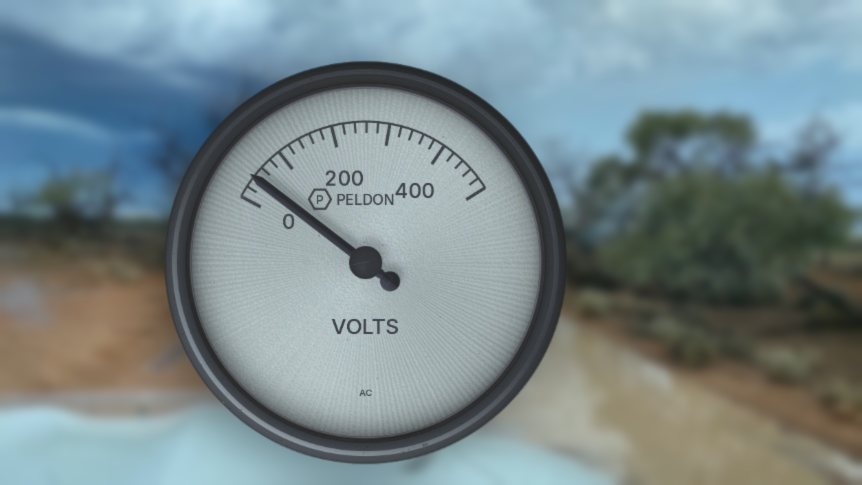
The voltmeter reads 40 V
